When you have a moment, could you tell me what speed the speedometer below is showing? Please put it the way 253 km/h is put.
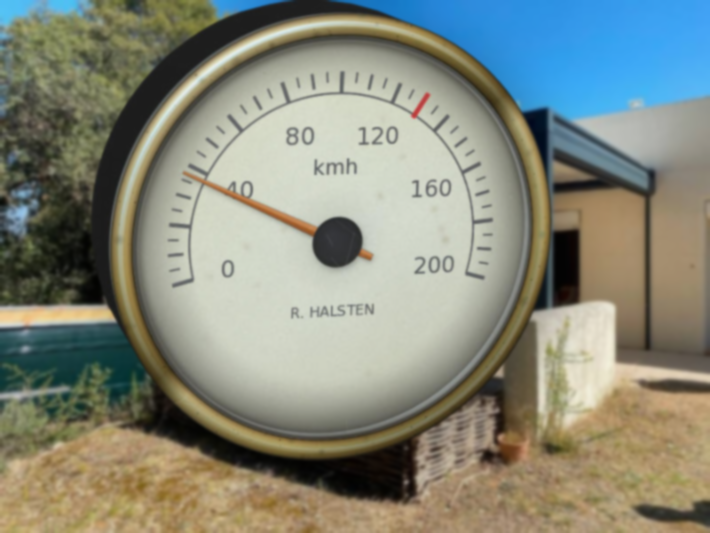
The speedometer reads 37.5 km/h
